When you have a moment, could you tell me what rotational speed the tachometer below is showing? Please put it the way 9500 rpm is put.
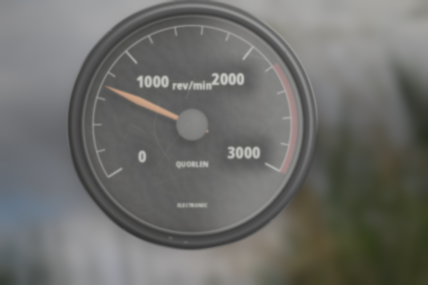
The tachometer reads 700 rpm
